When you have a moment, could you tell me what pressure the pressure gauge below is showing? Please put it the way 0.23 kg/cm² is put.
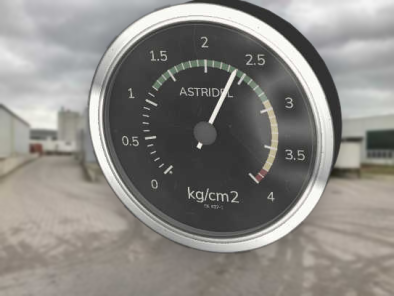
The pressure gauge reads 2.4 kg/cm²
